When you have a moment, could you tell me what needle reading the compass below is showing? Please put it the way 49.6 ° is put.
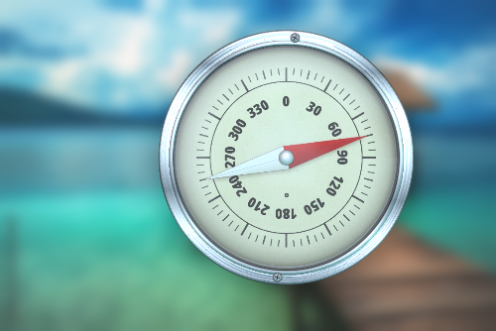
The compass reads 75 °
